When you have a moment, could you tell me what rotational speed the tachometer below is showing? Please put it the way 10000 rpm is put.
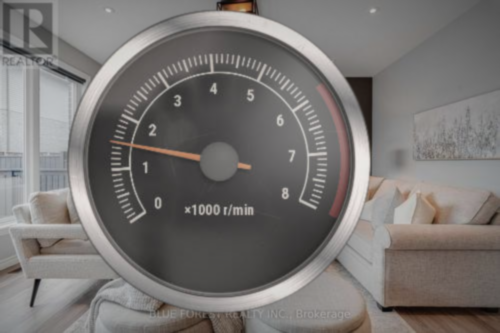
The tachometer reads 1500 rpm
